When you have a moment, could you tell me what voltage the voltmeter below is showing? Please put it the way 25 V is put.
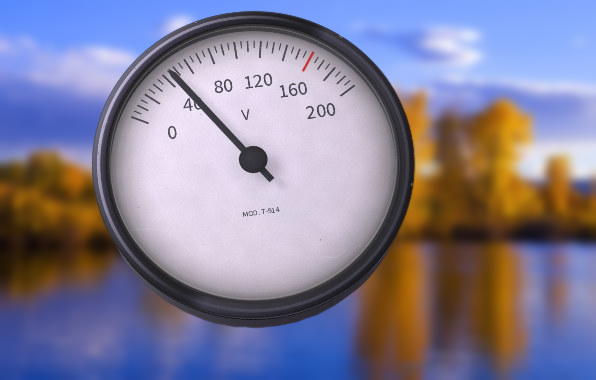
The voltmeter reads 45 V
